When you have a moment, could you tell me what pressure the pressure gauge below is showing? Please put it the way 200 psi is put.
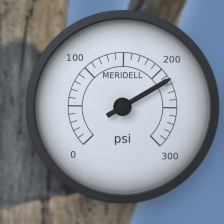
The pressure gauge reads 215 psi
